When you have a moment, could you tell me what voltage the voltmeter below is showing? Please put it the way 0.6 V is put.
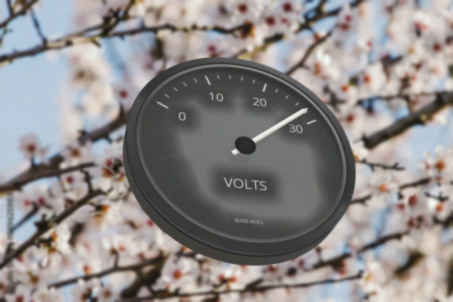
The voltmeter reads 28 V
